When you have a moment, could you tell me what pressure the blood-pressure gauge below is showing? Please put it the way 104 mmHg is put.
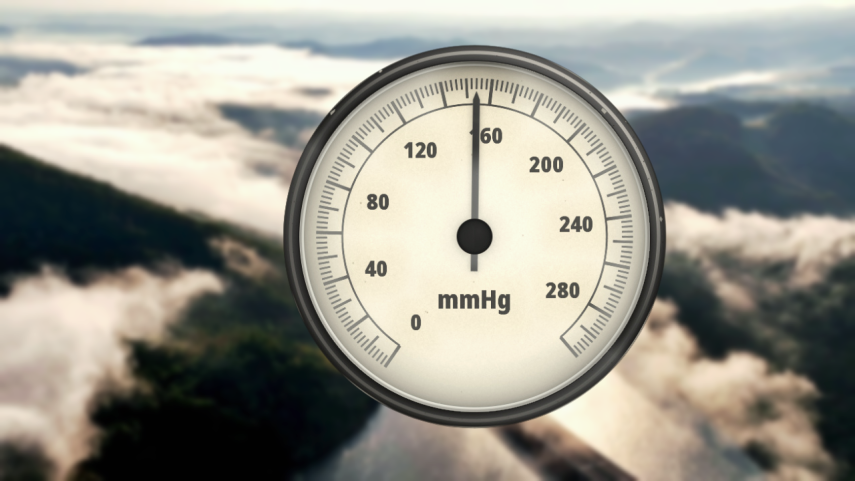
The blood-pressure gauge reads 154 mmHg
